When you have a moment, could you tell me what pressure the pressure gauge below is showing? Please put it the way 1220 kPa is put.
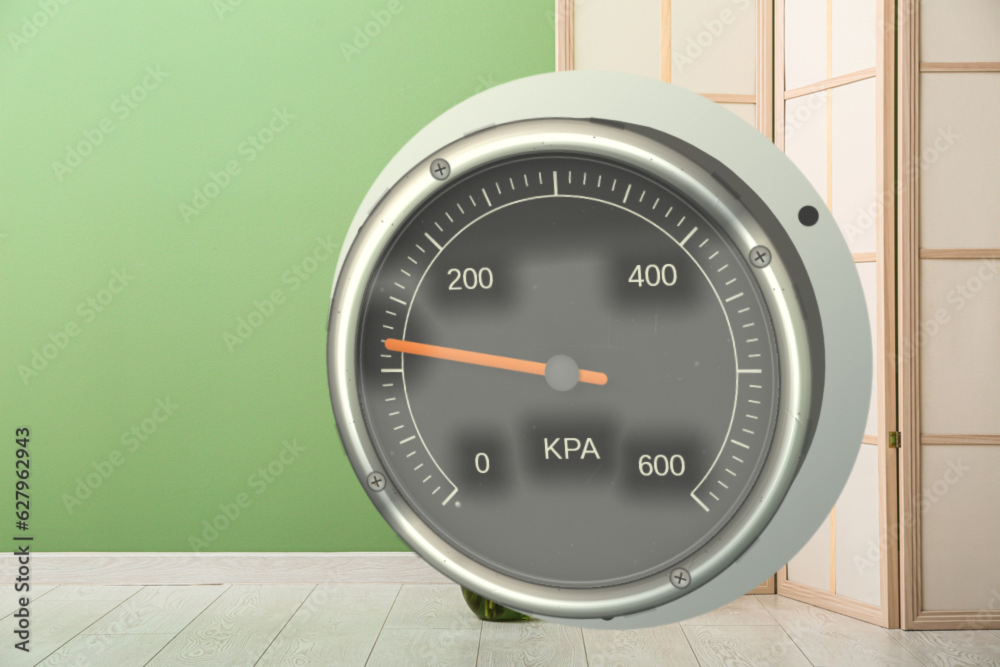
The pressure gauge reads 120 kPa
